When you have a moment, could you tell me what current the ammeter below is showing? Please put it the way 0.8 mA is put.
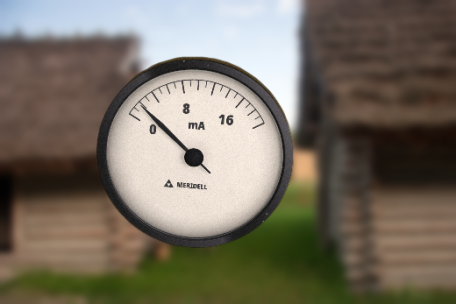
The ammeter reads 2 mA
